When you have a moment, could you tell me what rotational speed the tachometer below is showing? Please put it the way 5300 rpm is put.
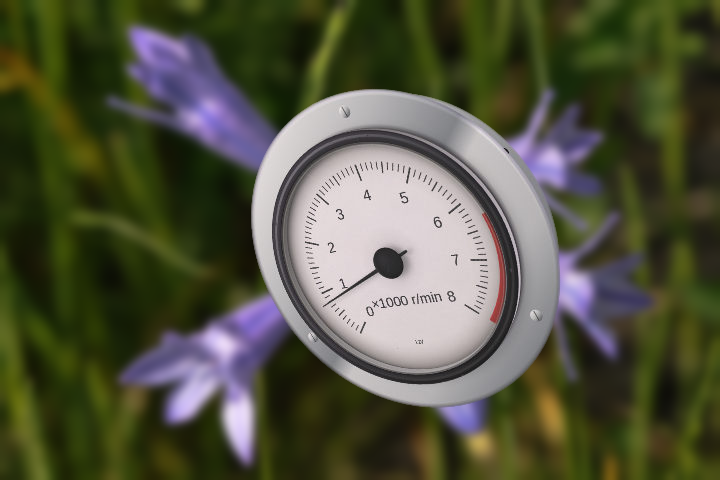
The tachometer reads 800 rpm
